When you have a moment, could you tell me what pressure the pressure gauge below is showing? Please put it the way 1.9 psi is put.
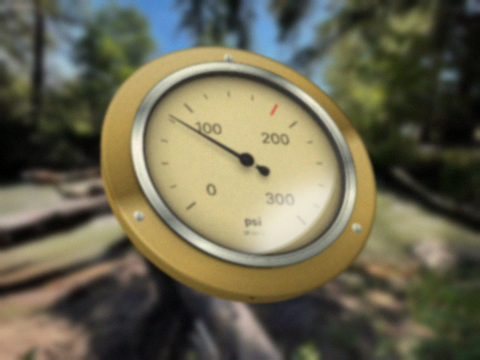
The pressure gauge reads 80 psi
